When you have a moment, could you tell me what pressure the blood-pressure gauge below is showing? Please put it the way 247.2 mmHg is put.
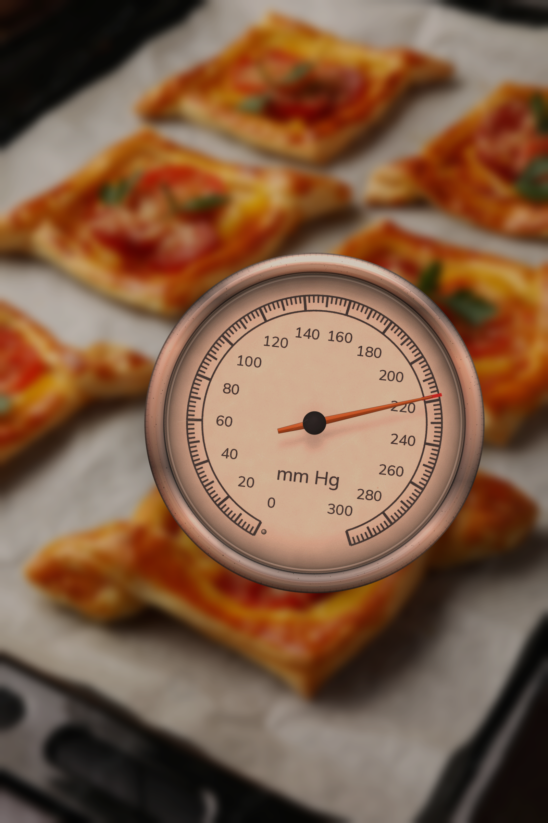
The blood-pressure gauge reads 218 mmHg
